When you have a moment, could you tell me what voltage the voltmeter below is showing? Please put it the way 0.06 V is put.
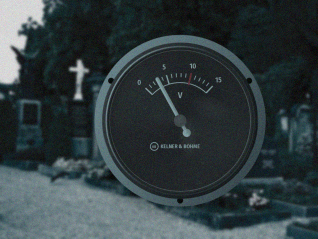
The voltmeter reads 3 V
